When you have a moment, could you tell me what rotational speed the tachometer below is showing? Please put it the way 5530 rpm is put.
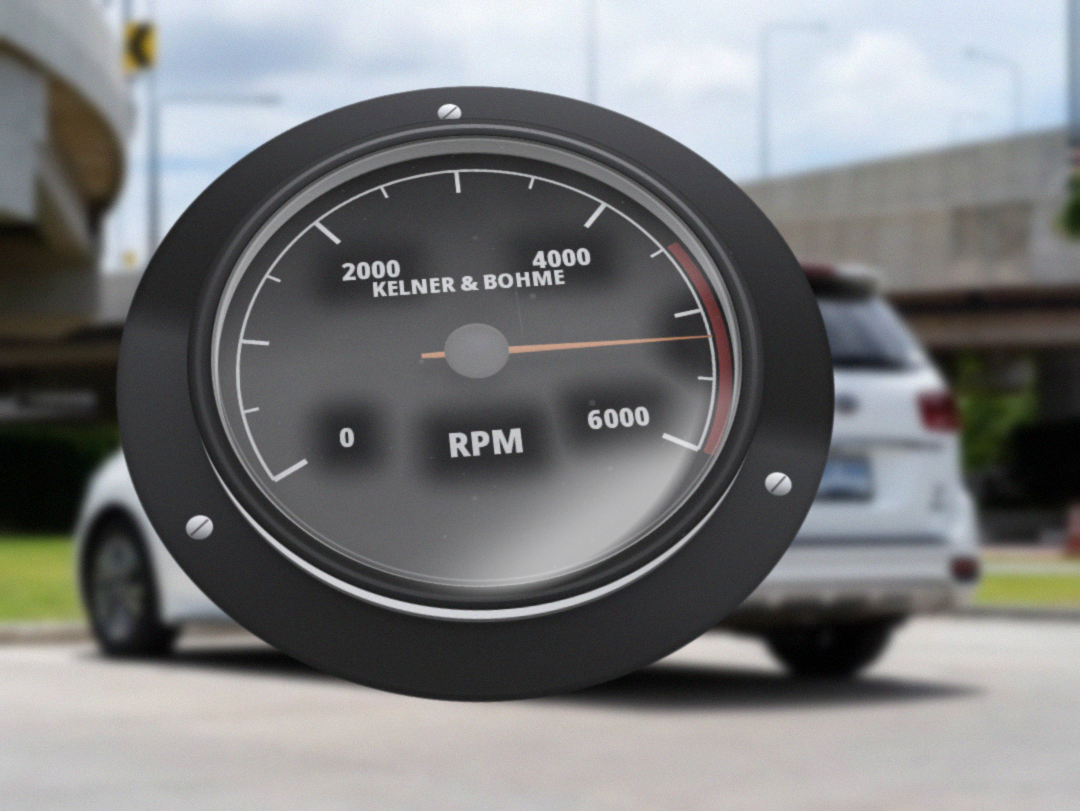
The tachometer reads 5250 rpm
